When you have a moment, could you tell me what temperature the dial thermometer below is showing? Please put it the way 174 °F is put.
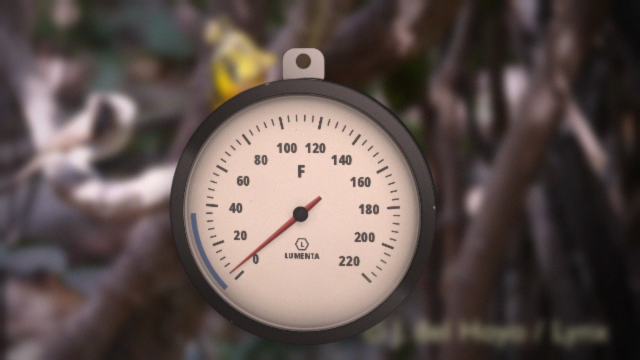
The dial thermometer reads 4 °F
